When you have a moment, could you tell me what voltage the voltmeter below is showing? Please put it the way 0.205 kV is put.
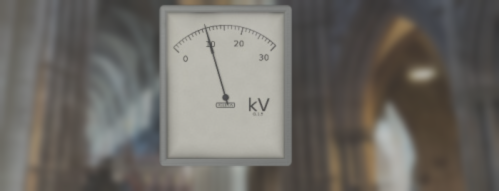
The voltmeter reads 10 kV
